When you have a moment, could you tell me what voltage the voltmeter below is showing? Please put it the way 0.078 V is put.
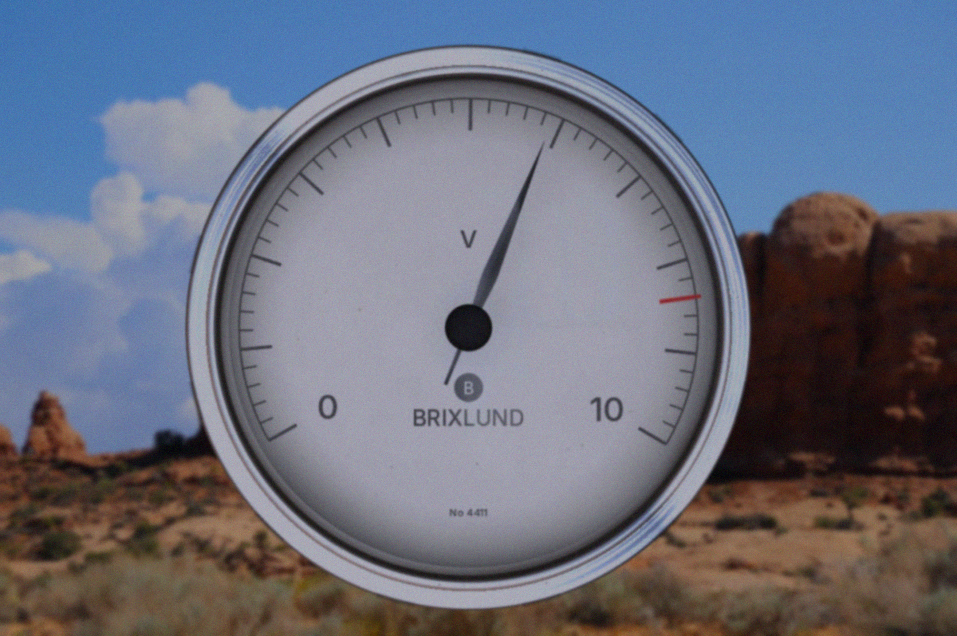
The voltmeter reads 5.9 V
